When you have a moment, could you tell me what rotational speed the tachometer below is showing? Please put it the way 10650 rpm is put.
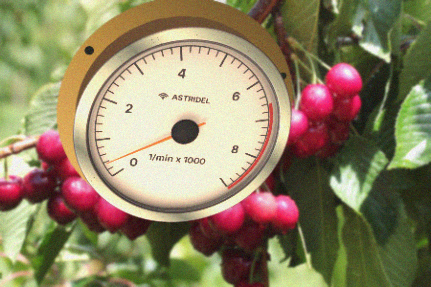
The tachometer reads 400 rpm
